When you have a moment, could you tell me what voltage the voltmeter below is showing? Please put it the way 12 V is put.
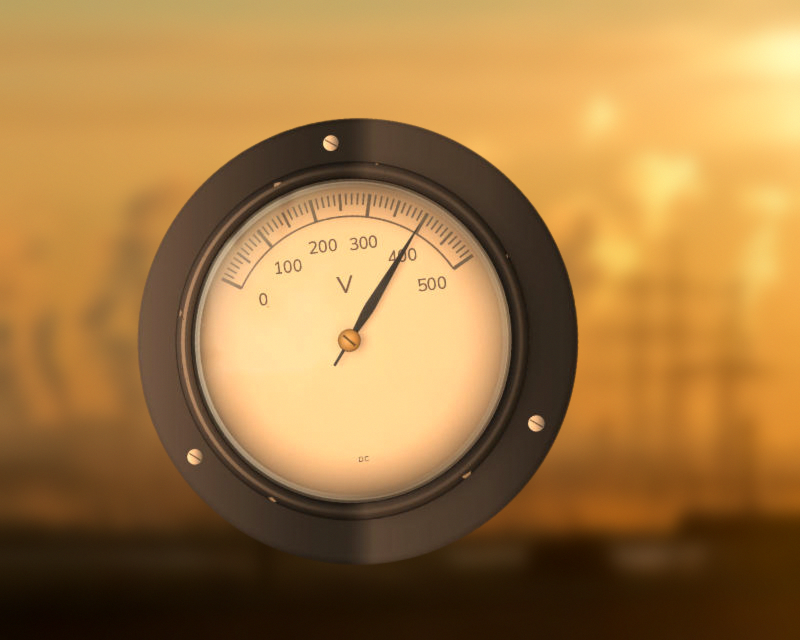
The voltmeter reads 400 V
